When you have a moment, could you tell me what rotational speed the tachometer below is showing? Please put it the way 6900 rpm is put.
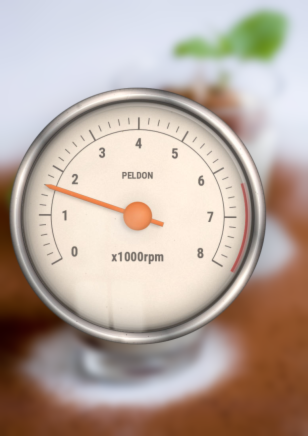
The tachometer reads 1600 rpm
